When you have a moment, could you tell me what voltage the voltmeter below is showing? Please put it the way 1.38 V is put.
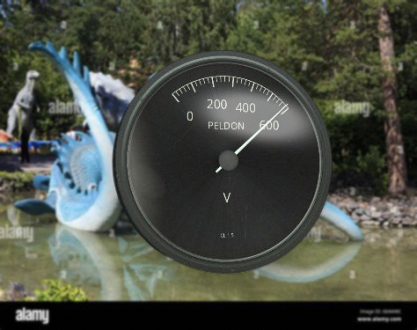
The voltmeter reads 580 V
